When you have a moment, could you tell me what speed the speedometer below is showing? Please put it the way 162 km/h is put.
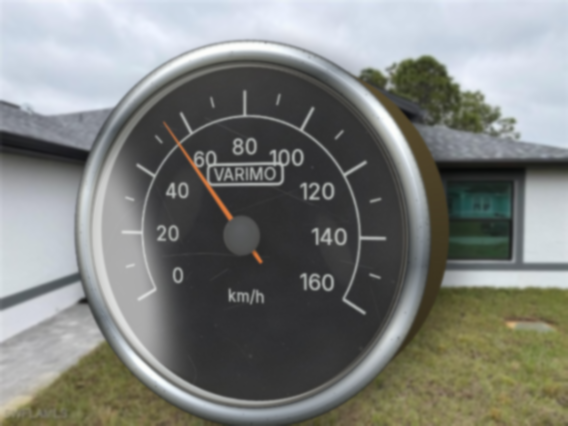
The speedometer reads 55 km/h
